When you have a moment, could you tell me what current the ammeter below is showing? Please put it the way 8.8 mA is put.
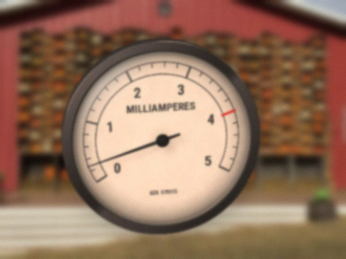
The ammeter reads 0.3 mA
